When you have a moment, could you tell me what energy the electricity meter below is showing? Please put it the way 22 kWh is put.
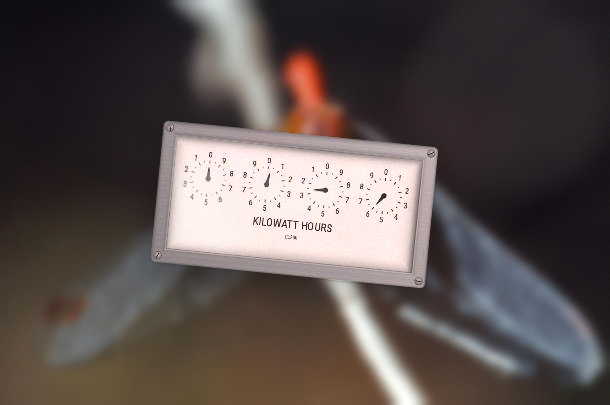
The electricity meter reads 26 kWh
